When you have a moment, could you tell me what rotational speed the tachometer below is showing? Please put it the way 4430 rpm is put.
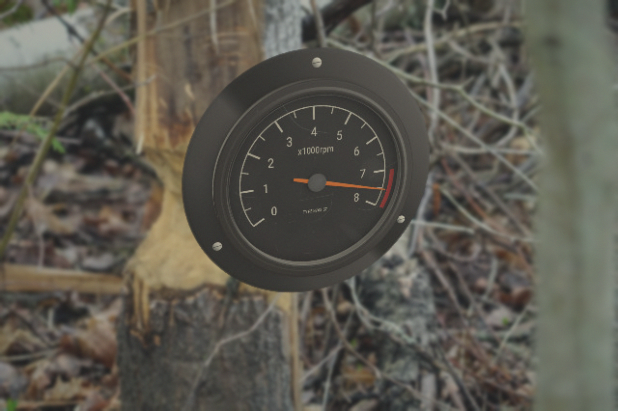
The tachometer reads 7500 rpm
